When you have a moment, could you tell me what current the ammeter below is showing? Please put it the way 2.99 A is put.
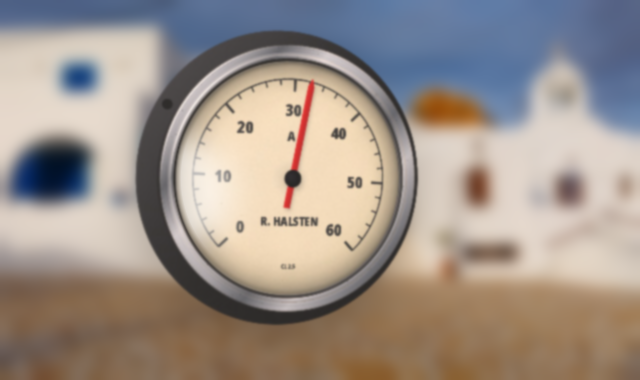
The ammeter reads 32 A
